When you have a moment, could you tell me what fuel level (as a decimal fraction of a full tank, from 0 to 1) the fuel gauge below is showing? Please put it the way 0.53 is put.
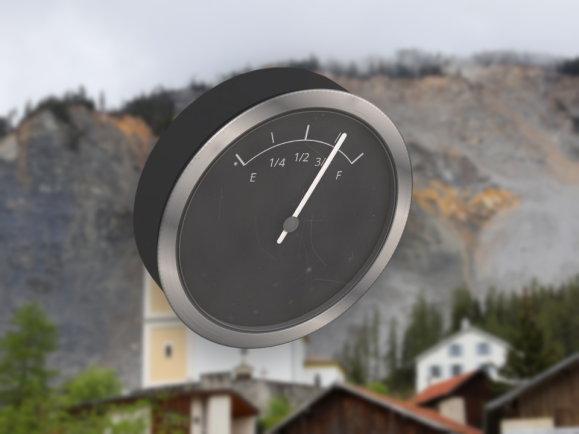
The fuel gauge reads 0.75
